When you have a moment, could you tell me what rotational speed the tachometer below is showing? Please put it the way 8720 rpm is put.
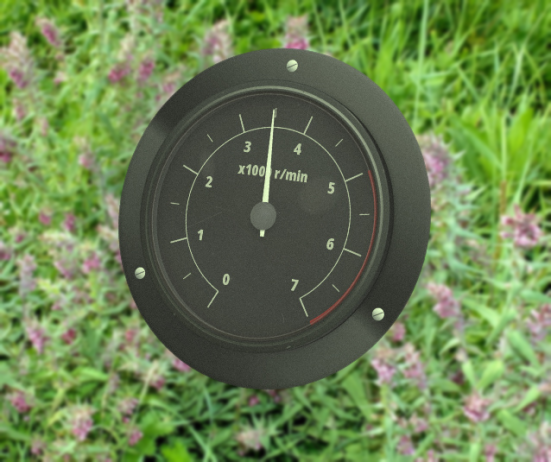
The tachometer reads 3500 rpm
